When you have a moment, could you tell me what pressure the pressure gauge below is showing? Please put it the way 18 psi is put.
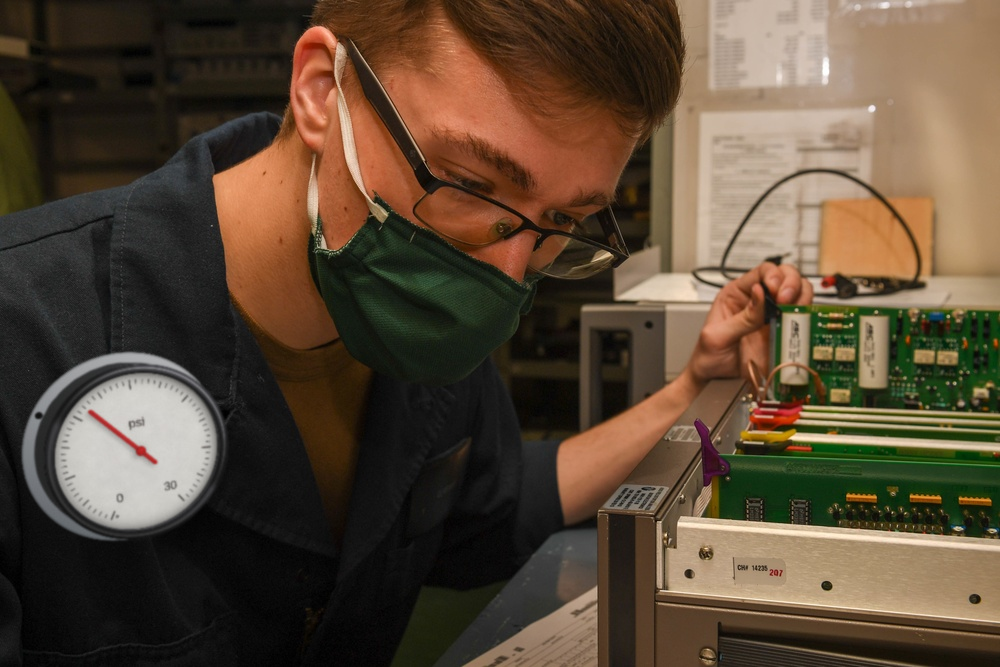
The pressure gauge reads 11 psi
